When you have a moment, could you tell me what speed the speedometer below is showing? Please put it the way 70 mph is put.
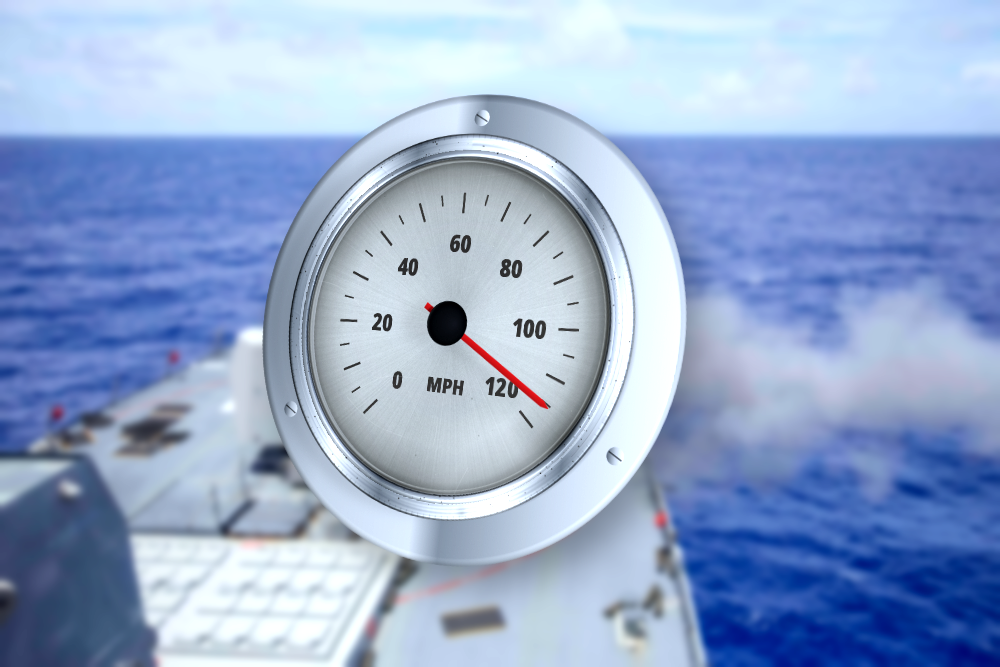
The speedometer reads 115 mph
